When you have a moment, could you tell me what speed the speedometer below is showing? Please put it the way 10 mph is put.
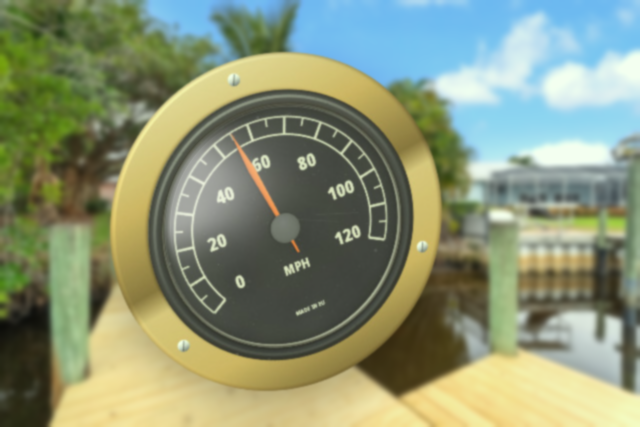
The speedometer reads 55 mph
